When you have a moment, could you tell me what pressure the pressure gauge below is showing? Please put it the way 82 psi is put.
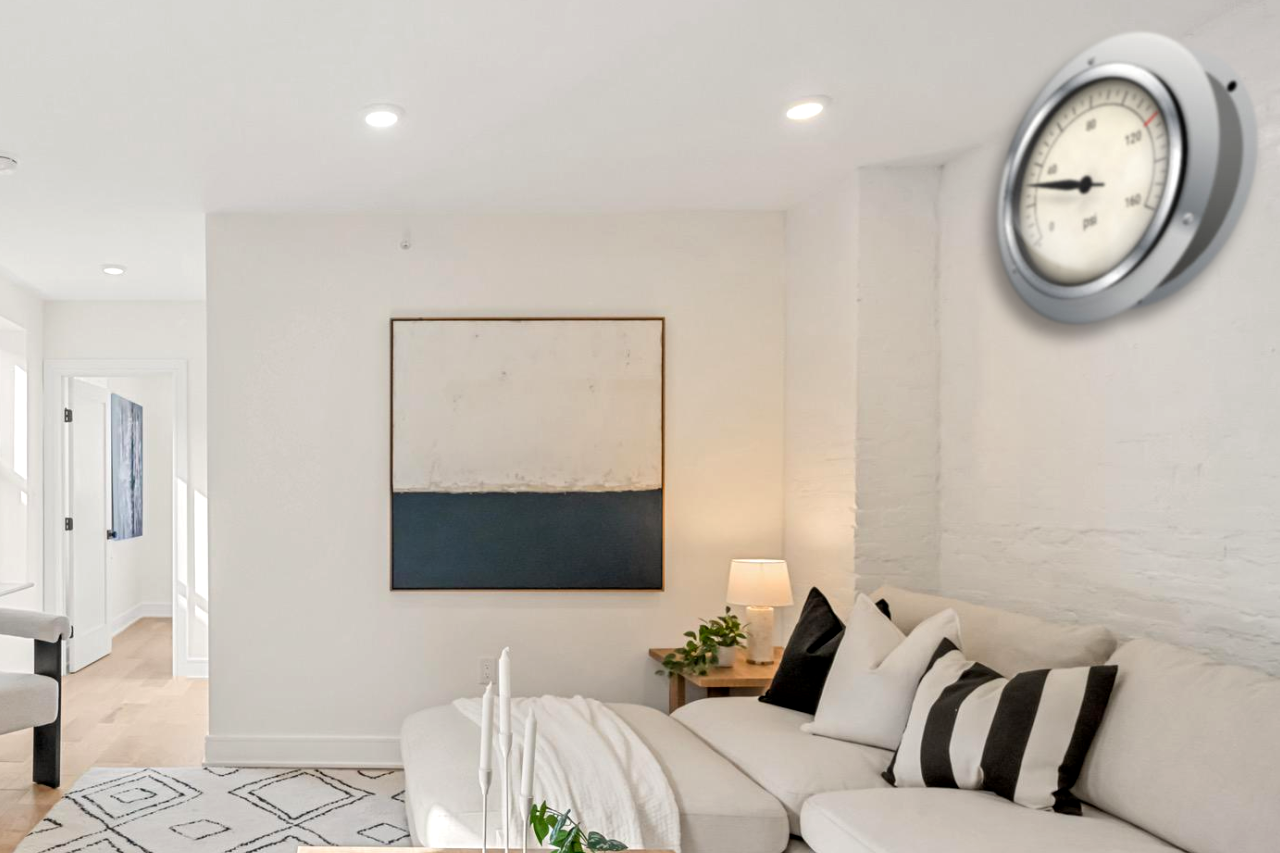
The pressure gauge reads 30 psi
